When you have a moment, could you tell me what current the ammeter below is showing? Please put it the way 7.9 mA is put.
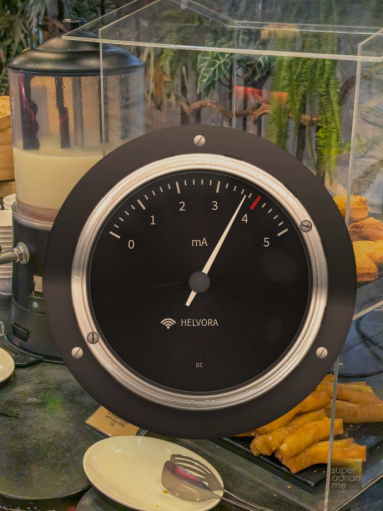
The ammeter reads 3.7 mA
